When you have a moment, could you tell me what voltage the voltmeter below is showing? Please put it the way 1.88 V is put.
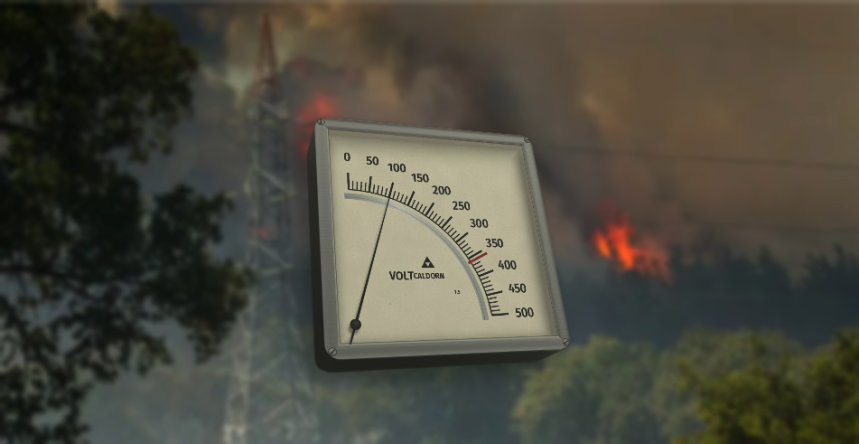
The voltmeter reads 100 V
